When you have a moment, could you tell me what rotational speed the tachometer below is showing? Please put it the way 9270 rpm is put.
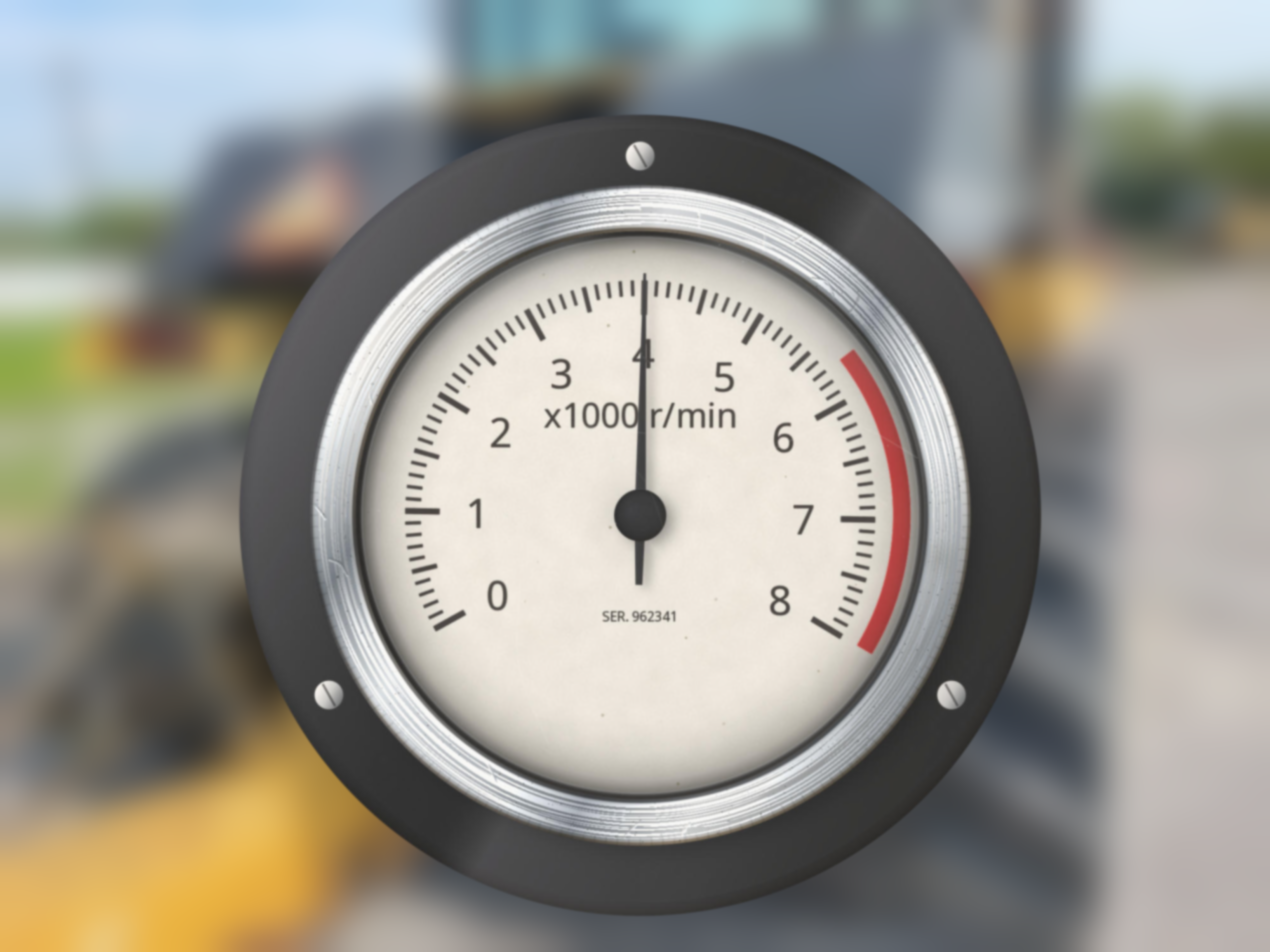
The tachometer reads 4000 rpm
